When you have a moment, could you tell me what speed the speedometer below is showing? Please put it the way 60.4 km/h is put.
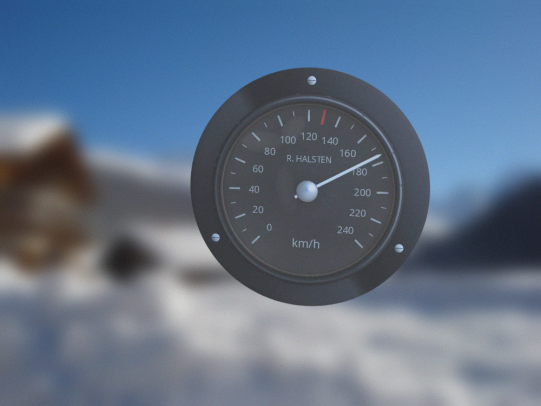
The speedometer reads 175 km/h
